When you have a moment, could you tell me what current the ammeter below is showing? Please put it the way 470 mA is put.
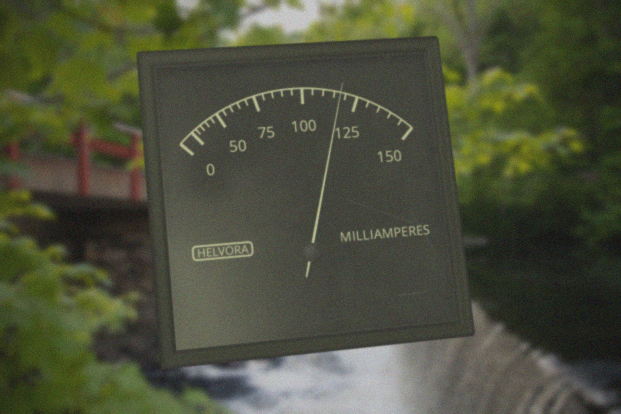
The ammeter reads 117.5 mA
